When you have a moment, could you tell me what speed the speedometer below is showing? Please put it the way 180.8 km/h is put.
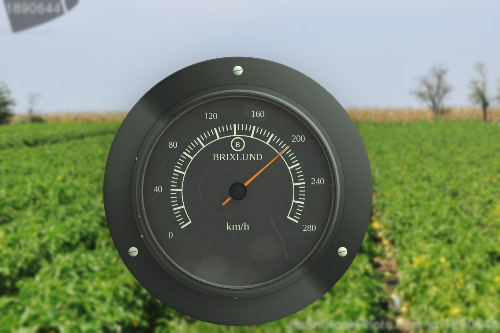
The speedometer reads 200 km/h
